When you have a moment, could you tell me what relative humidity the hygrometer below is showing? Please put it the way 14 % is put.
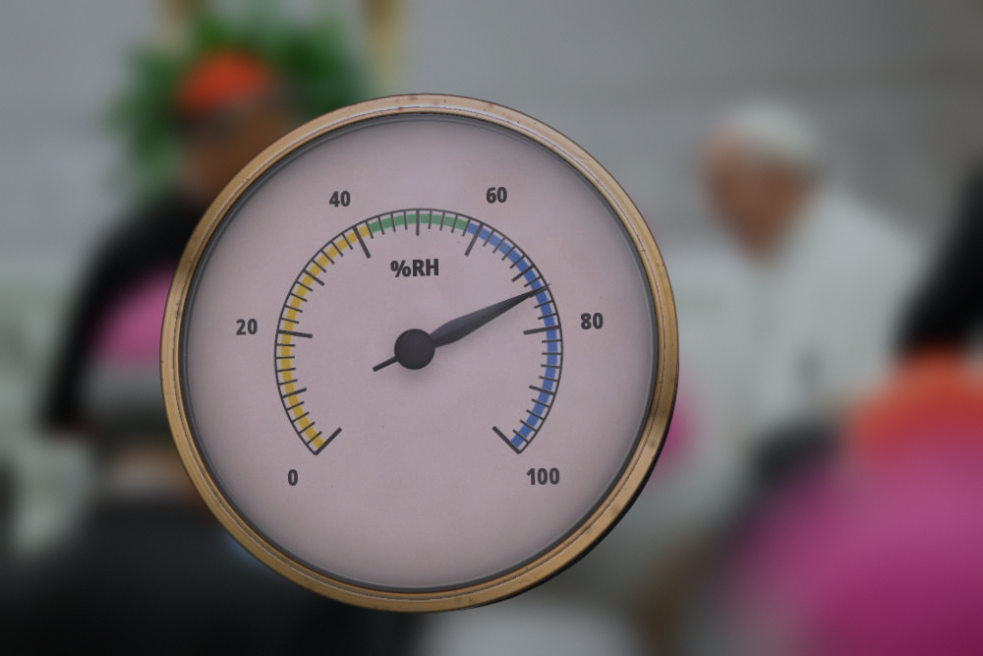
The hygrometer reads 74 %
